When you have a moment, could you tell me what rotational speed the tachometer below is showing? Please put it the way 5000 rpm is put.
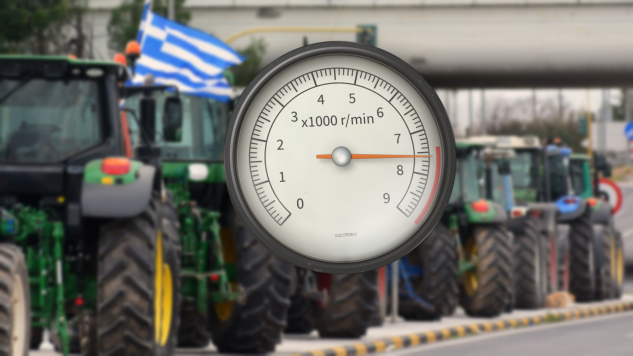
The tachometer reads 7600 rpm
